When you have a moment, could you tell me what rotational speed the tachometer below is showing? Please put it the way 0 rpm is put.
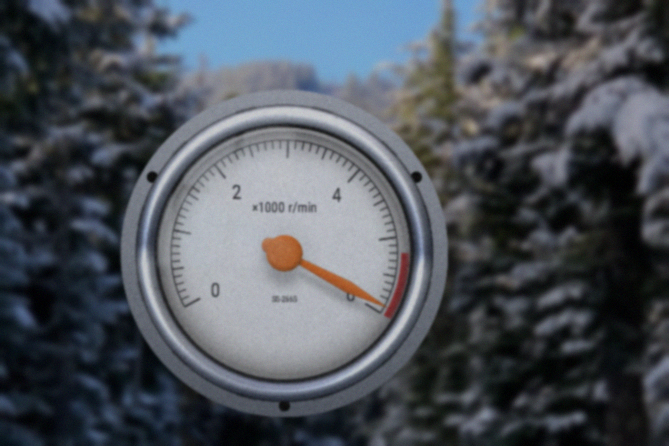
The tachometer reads 5900 rpm
